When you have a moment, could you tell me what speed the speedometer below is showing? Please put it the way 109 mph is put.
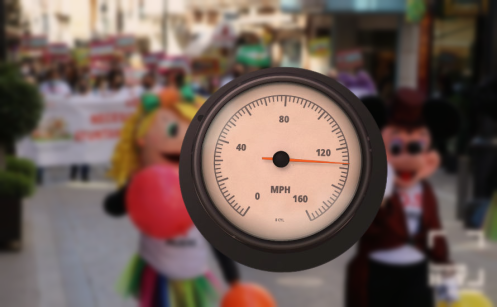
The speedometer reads 128 mph
